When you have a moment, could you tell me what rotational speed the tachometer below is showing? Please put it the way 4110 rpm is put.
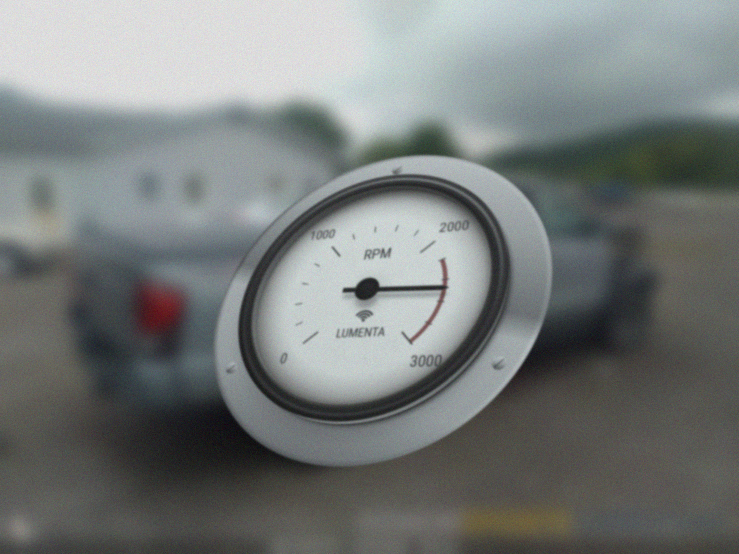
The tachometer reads 2500 rpm
